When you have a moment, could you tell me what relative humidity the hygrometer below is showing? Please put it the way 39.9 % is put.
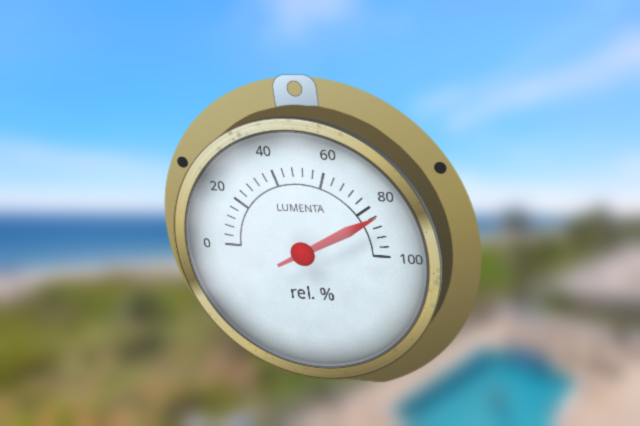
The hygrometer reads 84 %
